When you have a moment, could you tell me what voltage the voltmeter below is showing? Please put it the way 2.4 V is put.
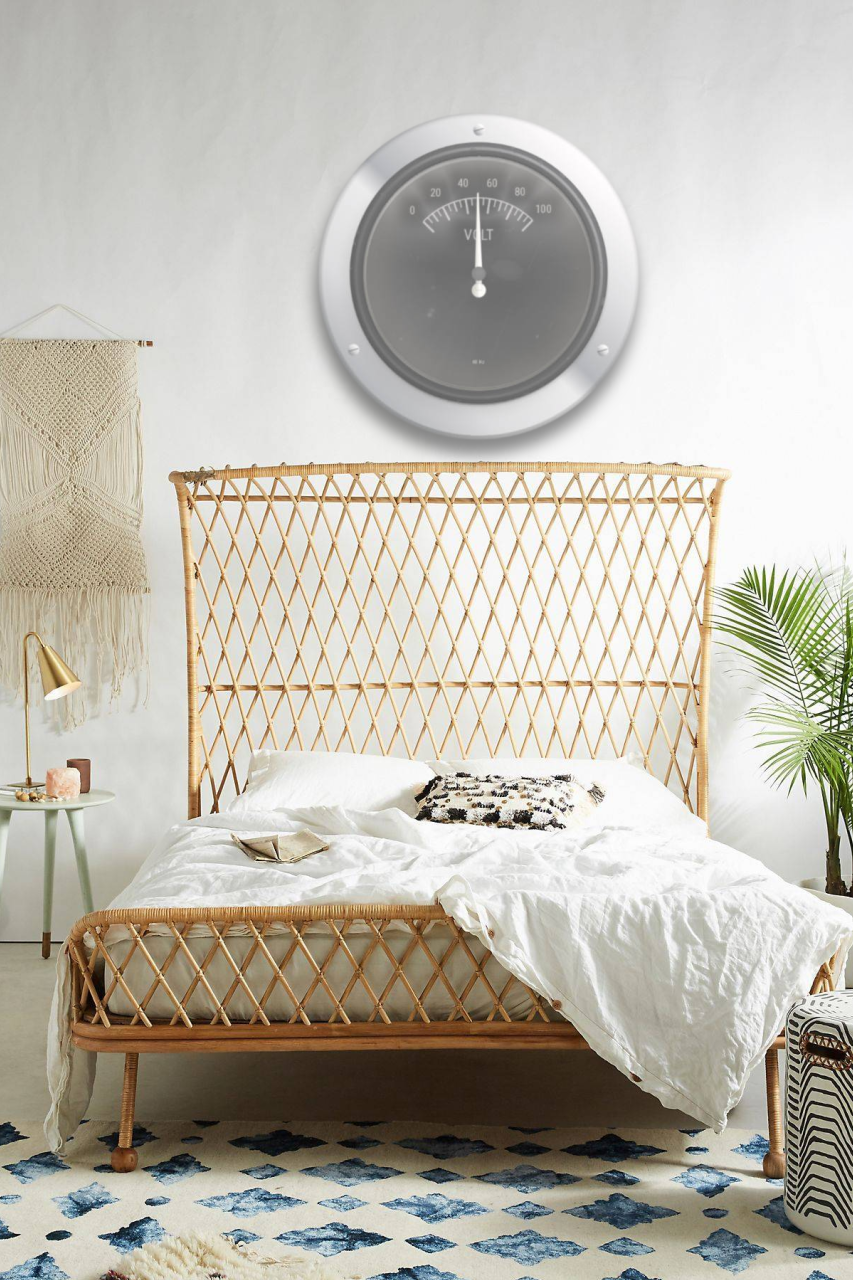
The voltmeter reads 50 V
